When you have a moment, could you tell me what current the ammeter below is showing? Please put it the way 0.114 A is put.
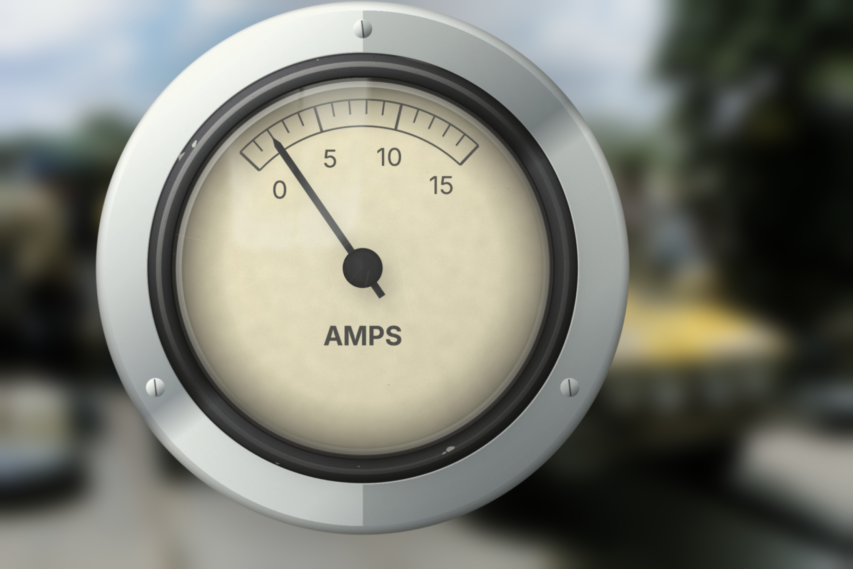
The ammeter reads 2 A
